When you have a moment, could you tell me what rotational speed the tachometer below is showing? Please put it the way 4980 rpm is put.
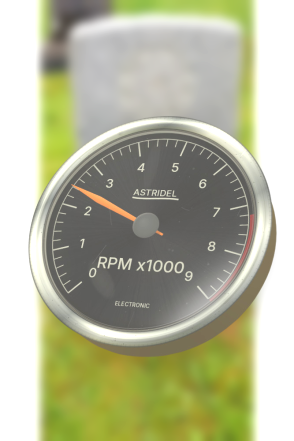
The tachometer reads 2400 rpm
